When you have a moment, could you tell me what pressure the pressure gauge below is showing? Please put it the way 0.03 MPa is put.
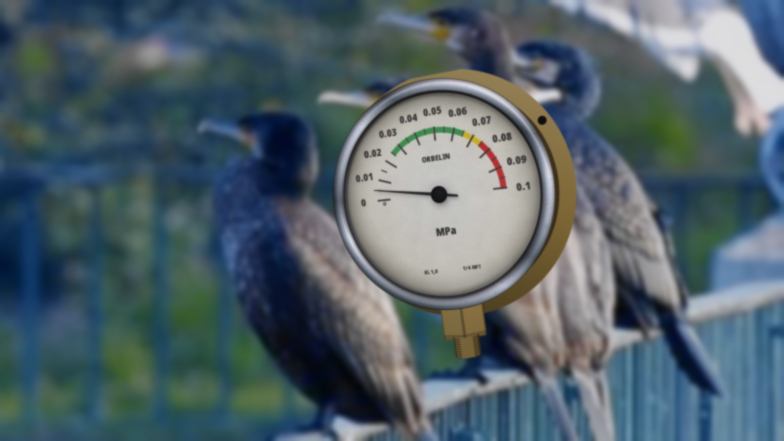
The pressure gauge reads 0.005 MPa
